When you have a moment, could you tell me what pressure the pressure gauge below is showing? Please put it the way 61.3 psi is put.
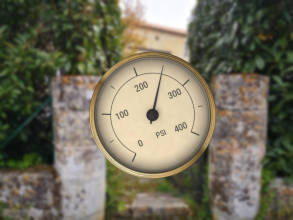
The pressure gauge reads 250 psi
